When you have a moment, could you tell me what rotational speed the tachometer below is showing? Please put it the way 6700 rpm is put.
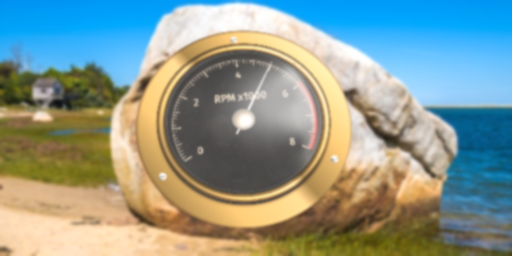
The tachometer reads 5000 rpm
